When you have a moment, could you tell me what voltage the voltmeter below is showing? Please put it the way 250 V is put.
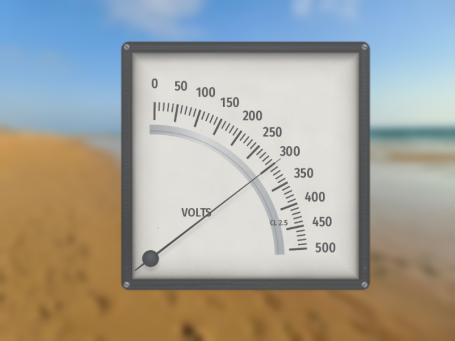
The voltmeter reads 300 V
